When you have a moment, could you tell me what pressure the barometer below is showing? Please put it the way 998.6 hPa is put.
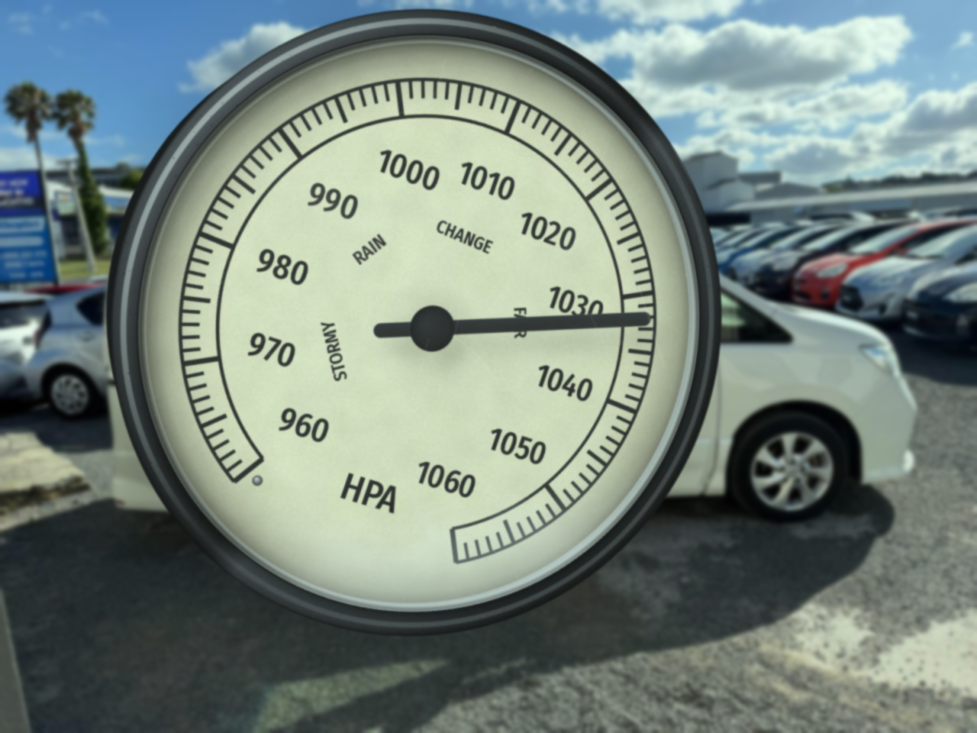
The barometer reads 1032 hPa
